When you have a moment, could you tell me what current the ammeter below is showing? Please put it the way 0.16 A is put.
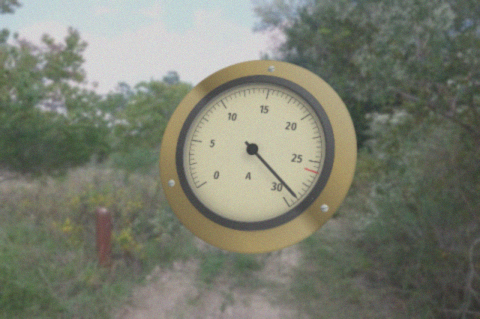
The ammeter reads 29 A
